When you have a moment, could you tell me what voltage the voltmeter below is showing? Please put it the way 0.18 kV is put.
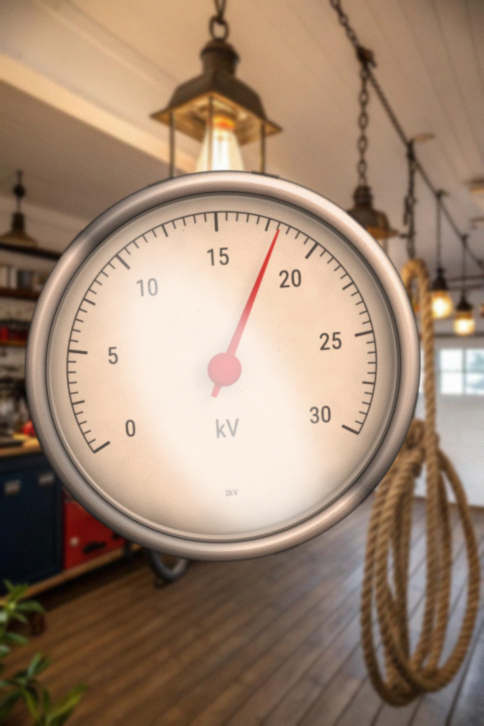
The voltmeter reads 18 kV
